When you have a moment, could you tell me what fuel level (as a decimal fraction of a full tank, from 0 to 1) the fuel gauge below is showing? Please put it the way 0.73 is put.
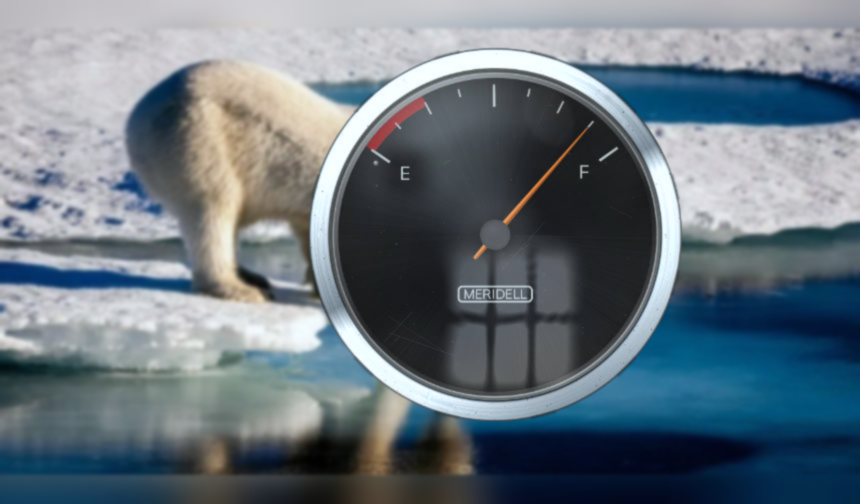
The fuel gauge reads 0.875
